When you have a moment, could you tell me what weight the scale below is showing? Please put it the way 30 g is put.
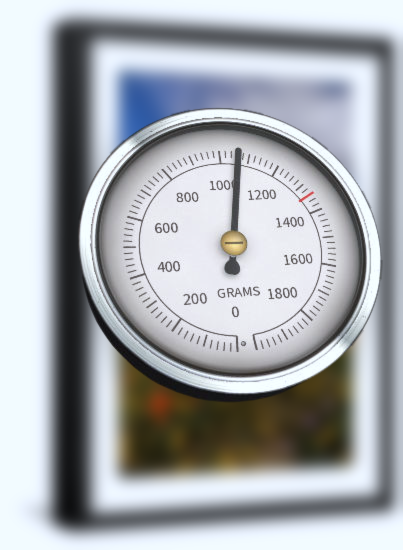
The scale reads 1060 g
